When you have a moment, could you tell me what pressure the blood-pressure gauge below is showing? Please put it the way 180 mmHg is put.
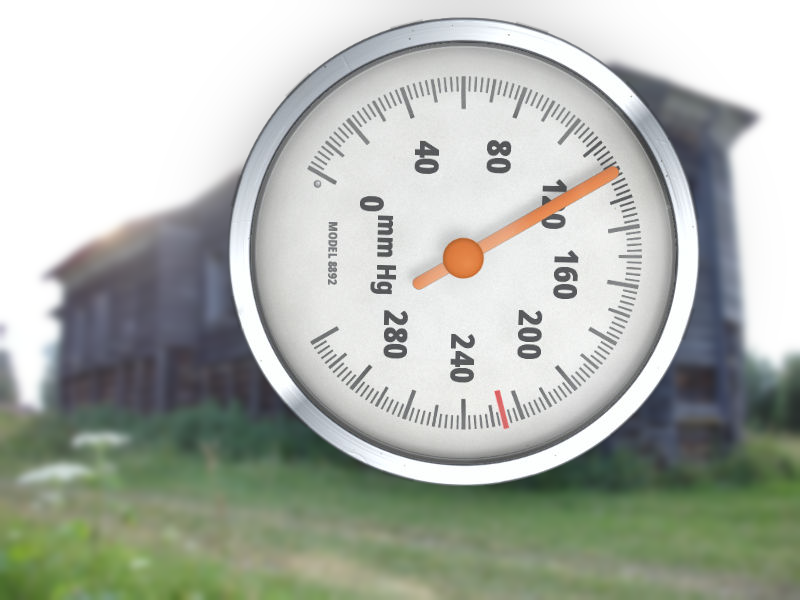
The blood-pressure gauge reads 120 mmHg
